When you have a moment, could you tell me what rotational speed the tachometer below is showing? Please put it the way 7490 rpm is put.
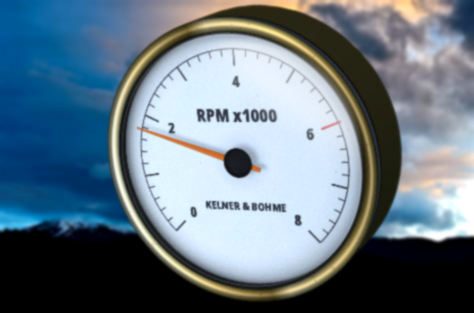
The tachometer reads 1800 rpm
